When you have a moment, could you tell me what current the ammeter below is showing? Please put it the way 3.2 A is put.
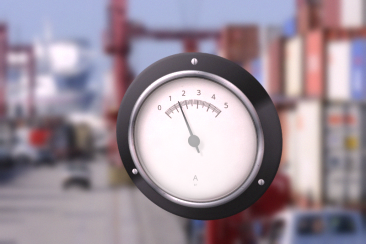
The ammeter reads 1.5 A
